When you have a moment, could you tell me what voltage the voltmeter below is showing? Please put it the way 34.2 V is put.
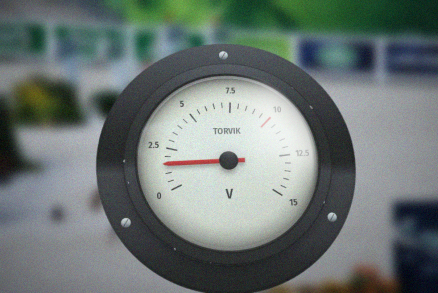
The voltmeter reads 1.5 V
